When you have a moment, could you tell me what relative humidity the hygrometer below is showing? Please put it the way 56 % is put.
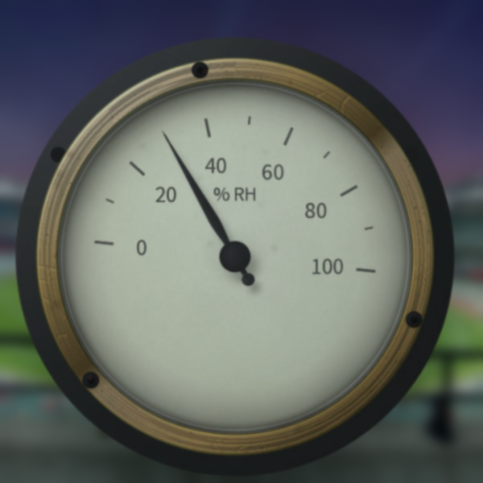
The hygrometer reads 30 %
